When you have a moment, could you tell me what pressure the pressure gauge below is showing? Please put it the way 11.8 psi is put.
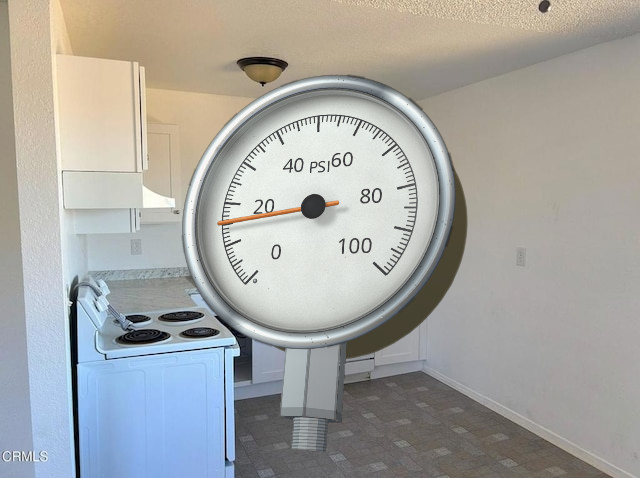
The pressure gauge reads 15 psi
